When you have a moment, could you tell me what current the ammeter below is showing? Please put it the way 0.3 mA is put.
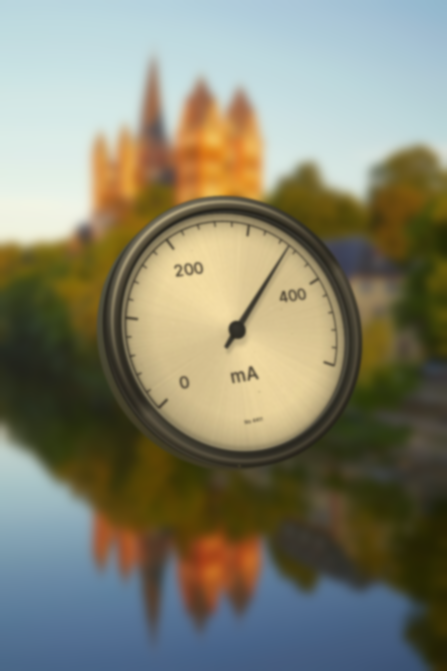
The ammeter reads 350 mA
